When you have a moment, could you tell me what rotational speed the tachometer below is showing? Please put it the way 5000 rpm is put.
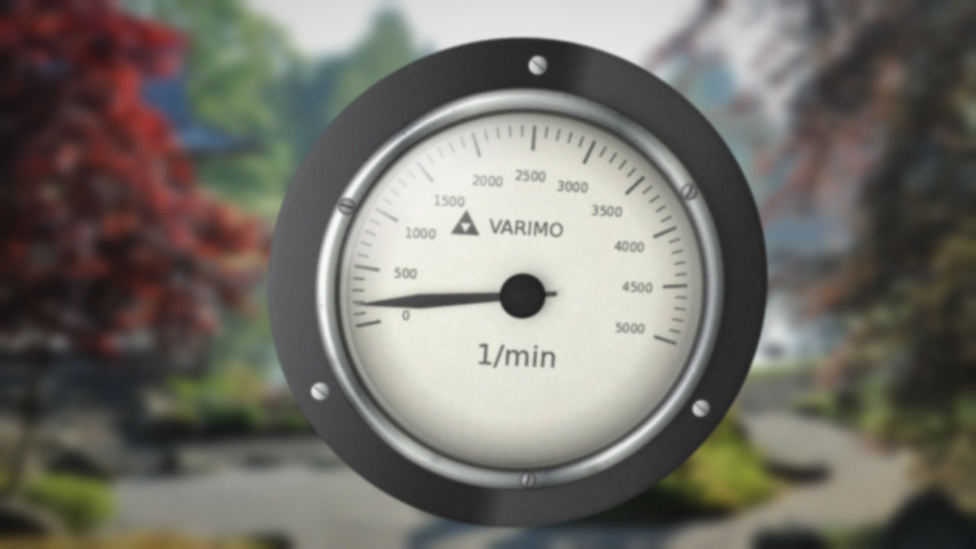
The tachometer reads 200 rpm
